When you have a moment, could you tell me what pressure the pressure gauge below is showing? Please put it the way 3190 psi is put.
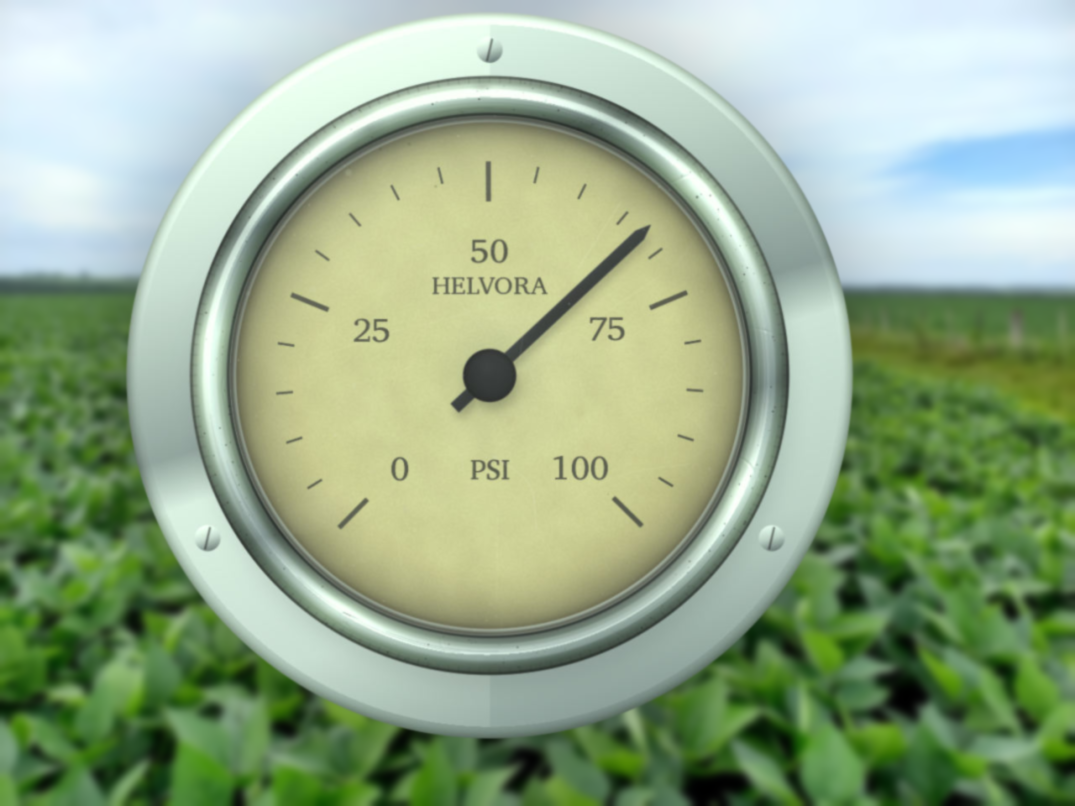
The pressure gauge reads 67.5 psi
